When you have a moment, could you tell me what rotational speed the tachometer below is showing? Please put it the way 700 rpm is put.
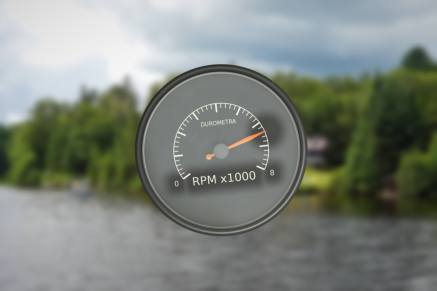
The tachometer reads 6400 rpm
